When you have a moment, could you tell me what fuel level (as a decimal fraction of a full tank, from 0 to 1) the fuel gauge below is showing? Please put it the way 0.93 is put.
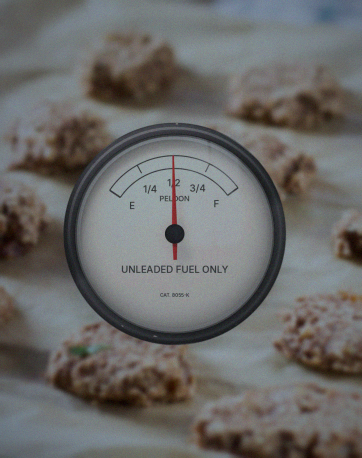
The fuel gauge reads 0.5
